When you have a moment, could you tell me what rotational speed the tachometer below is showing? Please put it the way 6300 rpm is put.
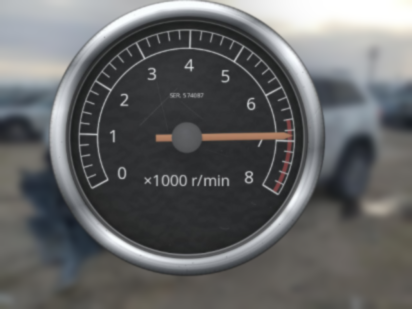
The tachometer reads 6900 rpm
